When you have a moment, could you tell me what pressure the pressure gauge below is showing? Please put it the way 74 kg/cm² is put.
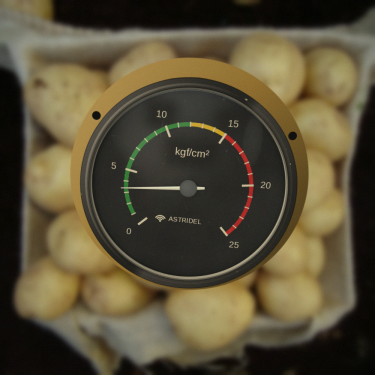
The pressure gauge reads 3.5 kg/cm²
